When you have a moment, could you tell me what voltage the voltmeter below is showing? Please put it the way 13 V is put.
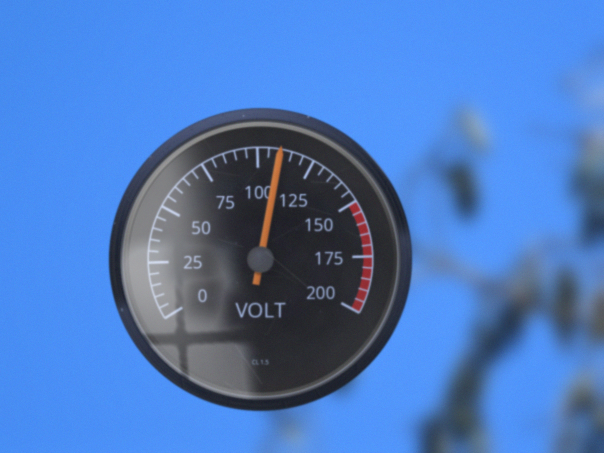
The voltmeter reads 110 V
